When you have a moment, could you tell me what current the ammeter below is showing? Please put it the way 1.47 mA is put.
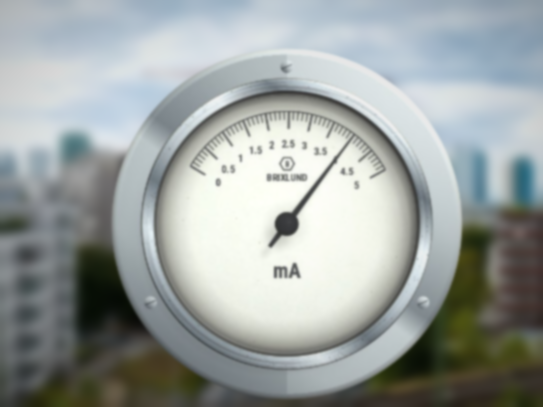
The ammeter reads 4 mA
